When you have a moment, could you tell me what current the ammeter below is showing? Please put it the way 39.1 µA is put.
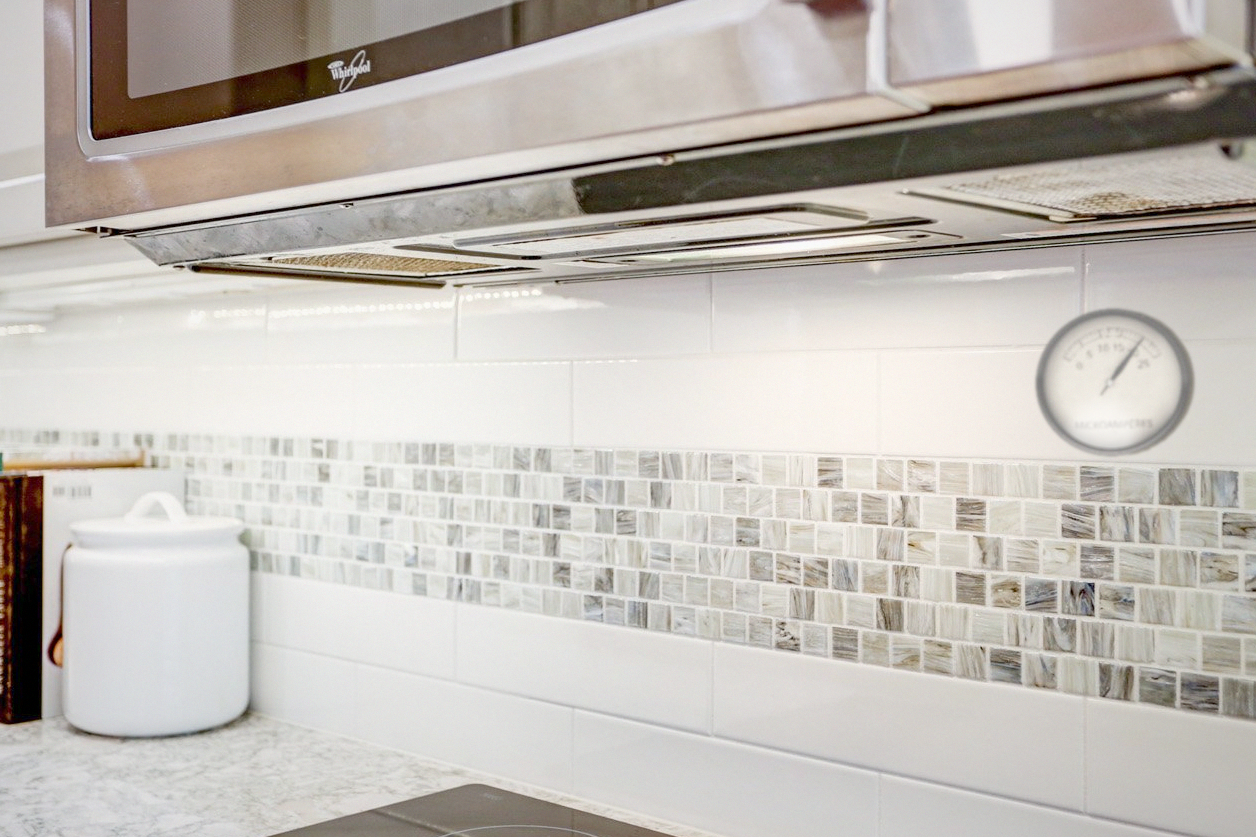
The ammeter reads 20 µA
